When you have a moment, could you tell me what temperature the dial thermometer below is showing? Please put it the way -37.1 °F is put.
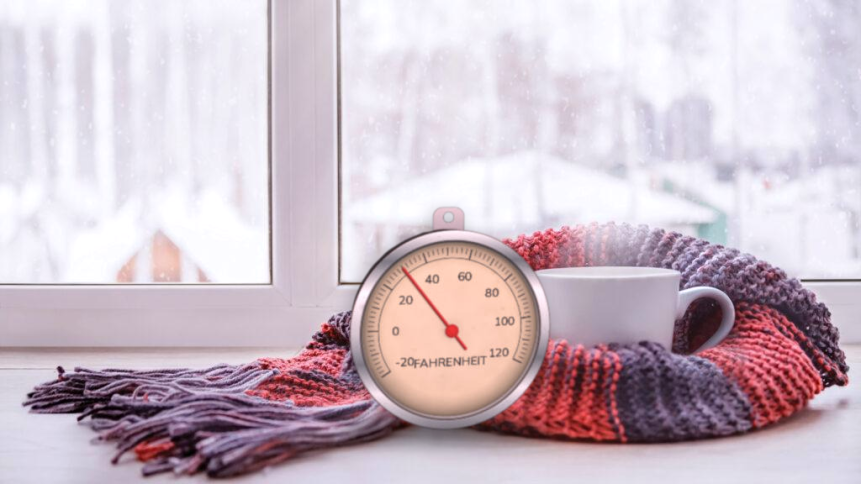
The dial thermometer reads 30 °F
